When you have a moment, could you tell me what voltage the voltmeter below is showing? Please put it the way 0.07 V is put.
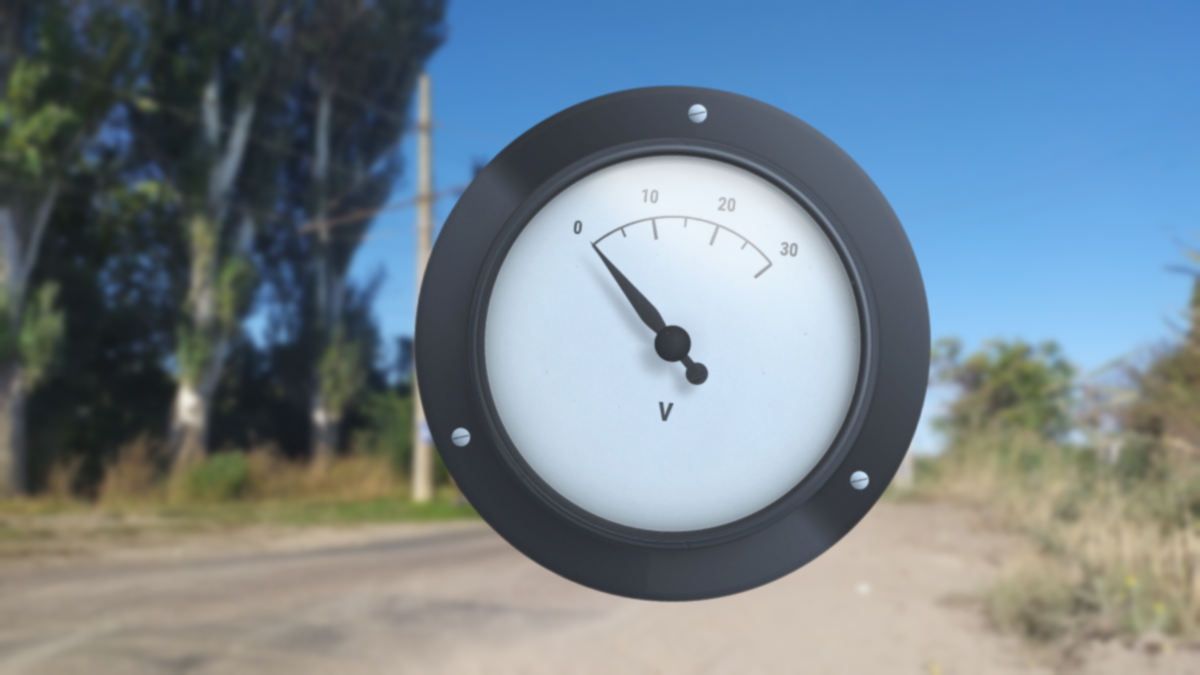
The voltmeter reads 0 V
